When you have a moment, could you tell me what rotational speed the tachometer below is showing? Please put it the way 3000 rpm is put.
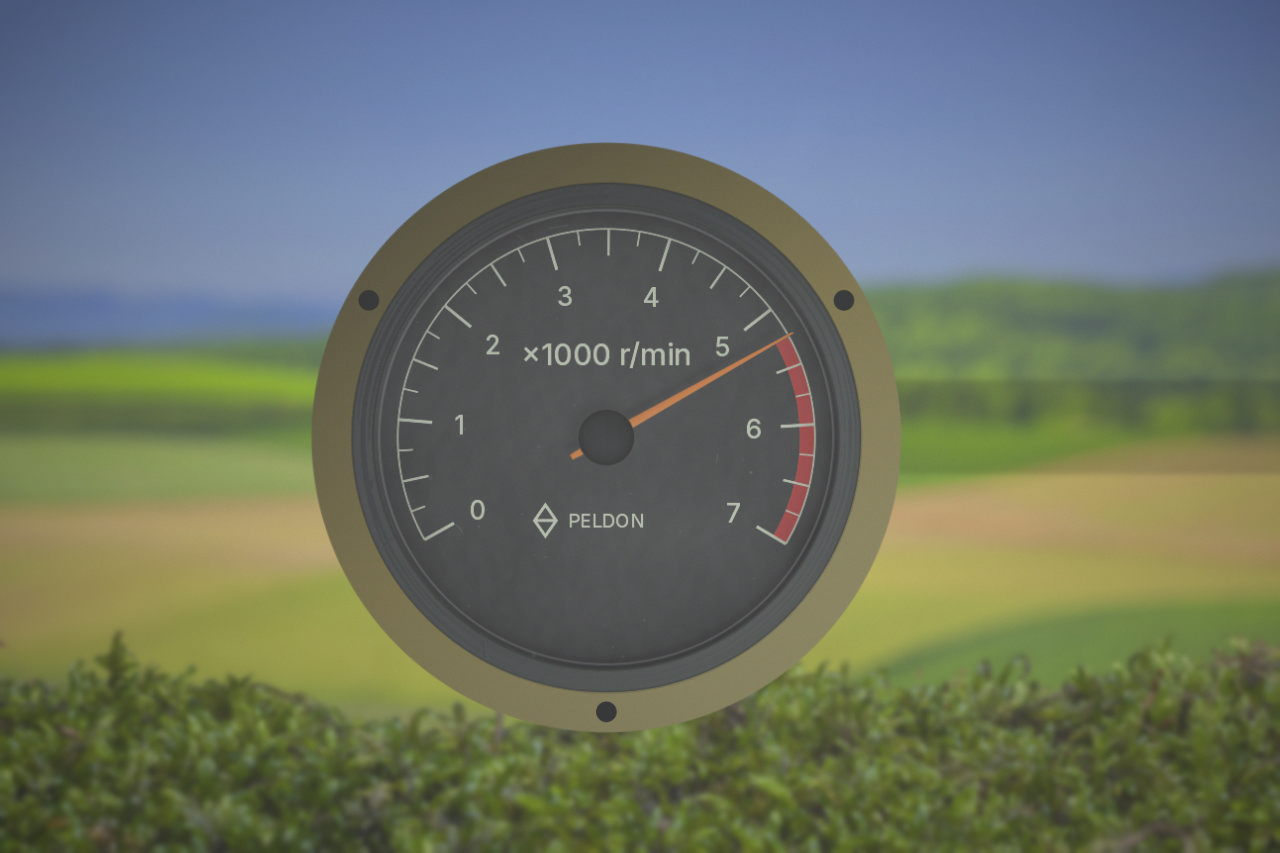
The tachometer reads 5250 rpm
